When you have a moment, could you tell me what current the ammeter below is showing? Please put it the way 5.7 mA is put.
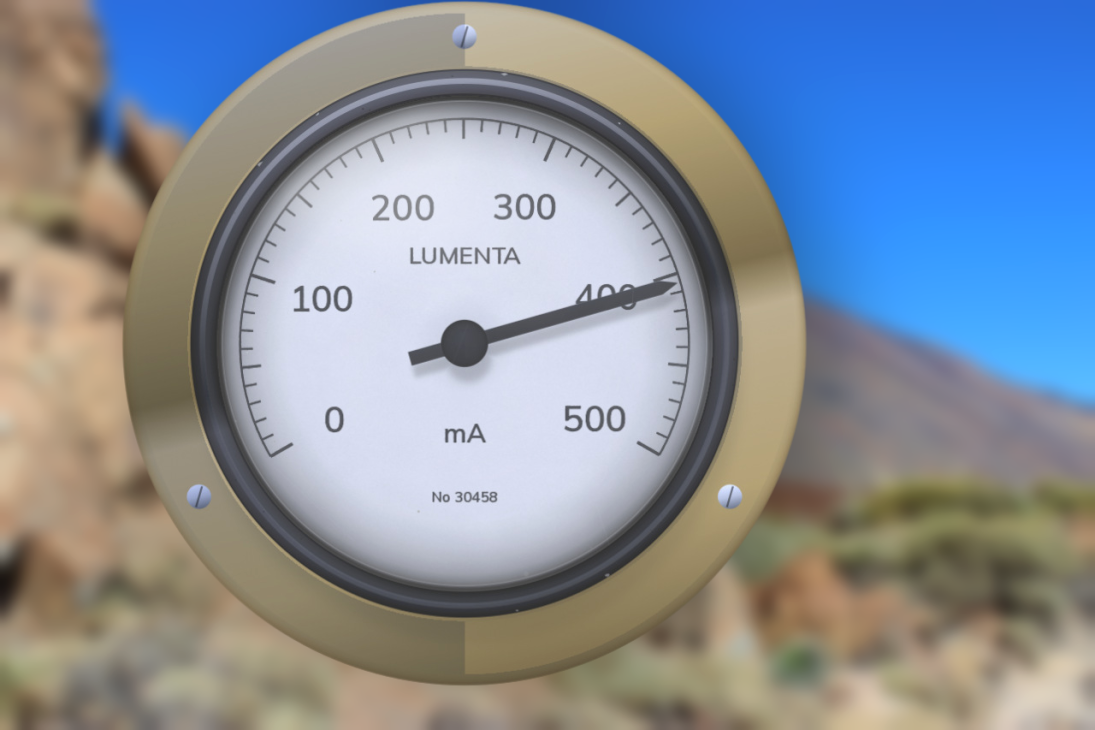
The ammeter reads 405 mA
